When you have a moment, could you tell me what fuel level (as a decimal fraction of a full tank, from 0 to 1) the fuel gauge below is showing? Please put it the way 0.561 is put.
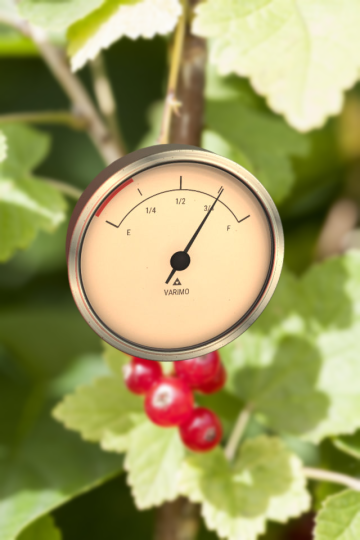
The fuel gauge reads 0.75
